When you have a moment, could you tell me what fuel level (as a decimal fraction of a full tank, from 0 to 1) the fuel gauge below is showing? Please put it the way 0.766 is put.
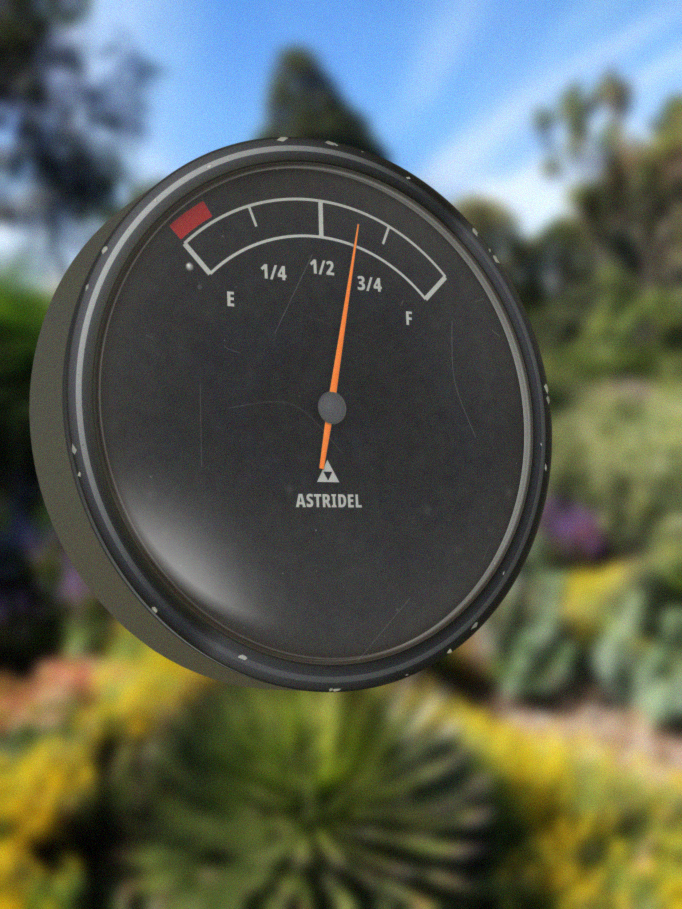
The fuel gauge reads 0.625
